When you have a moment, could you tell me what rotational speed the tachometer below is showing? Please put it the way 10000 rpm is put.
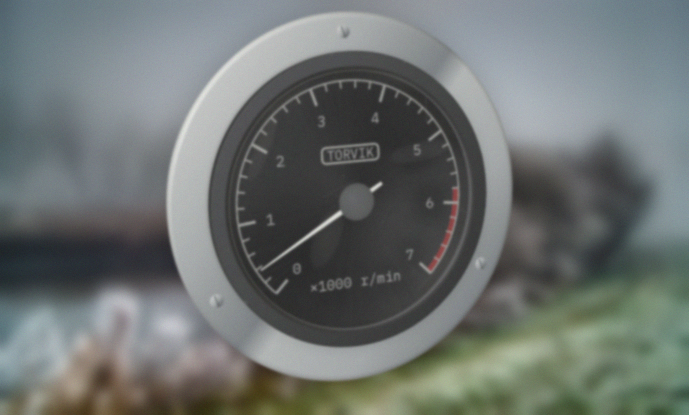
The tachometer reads 400 rpm
